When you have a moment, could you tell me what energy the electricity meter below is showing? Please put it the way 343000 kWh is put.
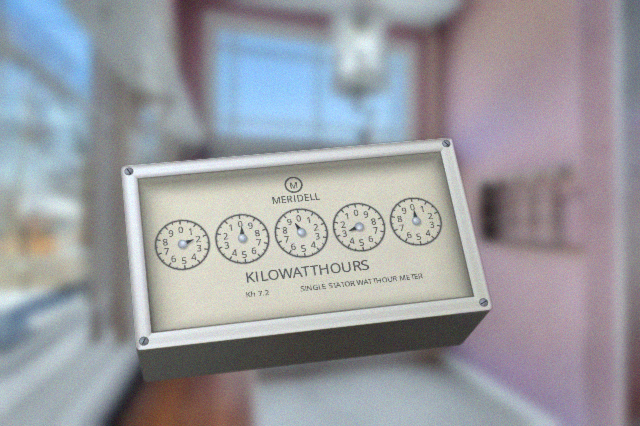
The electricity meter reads 19930 kWh
